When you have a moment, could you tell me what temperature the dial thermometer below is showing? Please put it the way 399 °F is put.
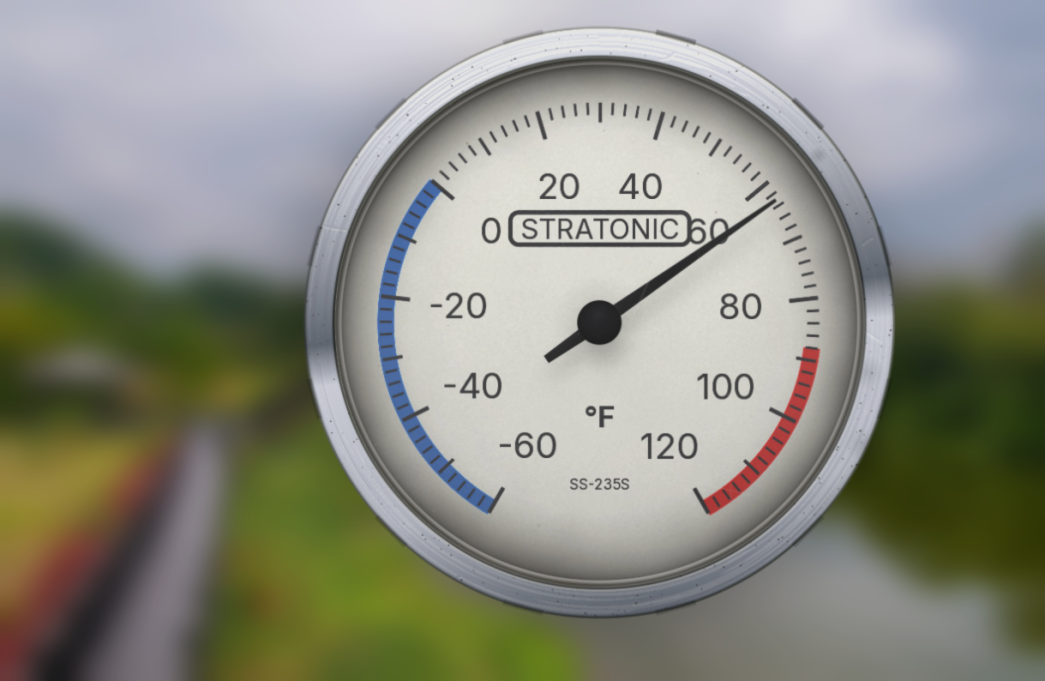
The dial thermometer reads 63 °F
